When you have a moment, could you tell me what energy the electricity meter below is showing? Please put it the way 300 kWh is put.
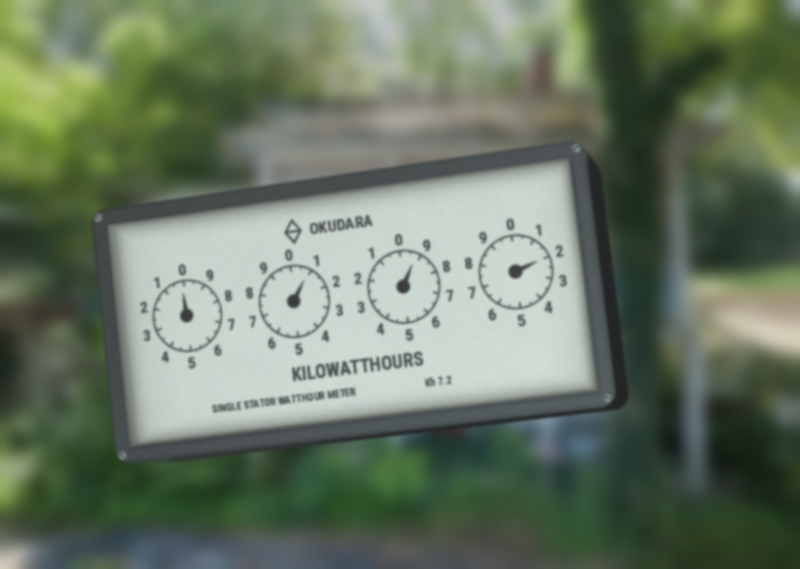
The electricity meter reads 92 kWh
